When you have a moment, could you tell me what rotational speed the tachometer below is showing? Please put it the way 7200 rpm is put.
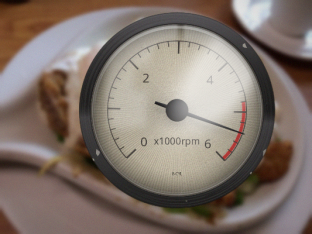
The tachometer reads 5400 rpm
